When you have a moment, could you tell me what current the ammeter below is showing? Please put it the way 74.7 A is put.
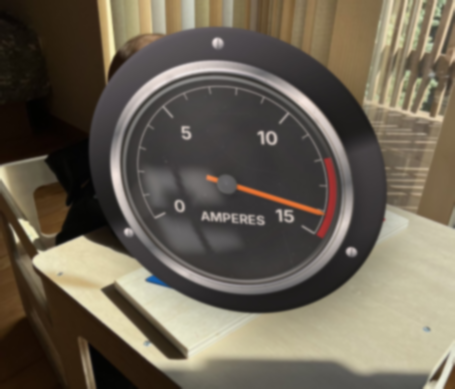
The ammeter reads 14 A
